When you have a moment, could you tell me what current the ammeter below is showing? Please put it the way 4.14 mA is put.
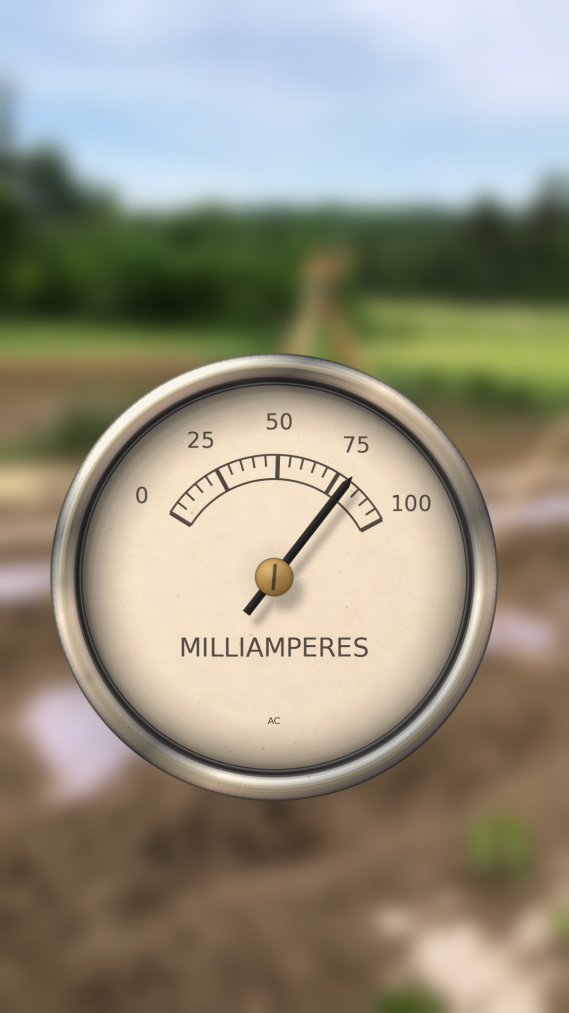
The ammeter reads 80 mA
